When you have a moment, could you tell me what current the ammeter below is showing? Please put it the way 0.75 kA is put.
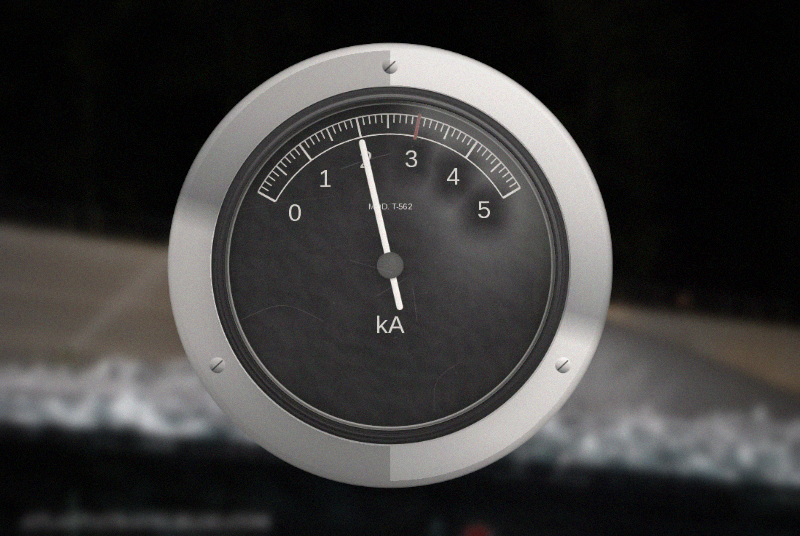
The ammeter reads 2 kA
